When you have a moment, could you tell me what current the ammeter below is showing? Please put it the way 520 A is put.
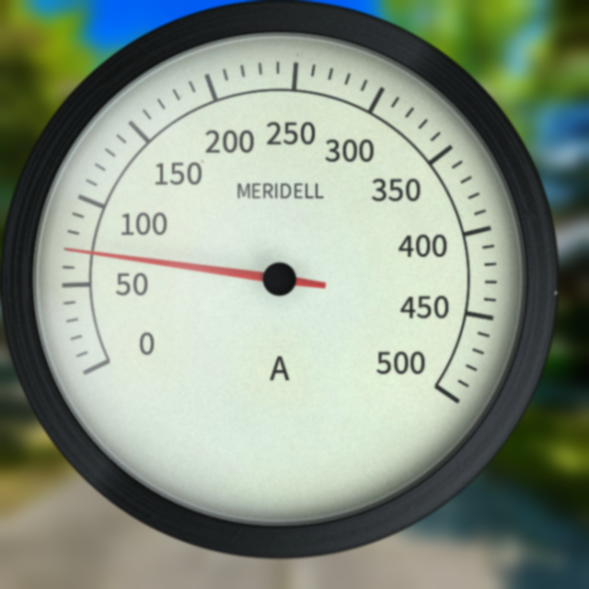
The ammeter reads 70 A
